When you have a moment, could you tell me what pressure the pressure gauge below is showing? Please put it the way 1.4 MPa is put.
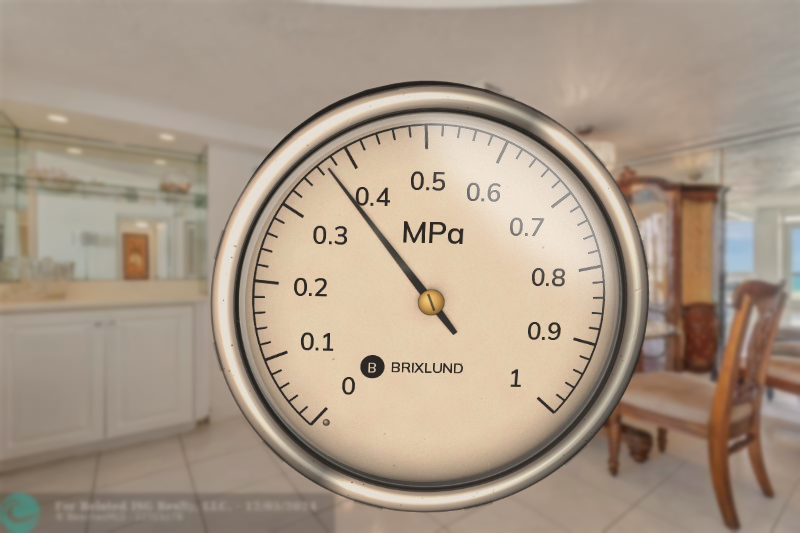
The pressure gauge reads 0.37 MPa
